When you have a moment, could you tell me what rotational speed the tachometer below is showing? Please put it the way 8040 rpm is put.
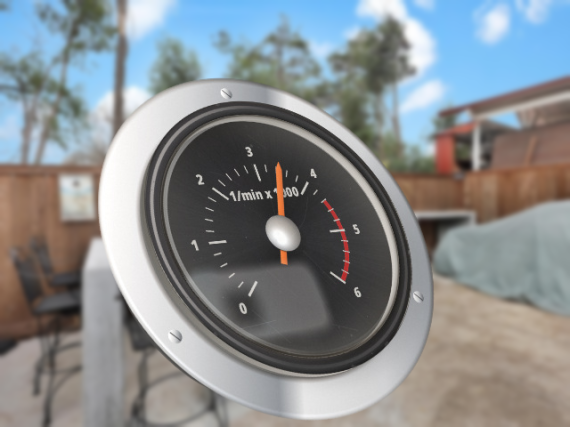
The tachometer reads 3400 rpm
